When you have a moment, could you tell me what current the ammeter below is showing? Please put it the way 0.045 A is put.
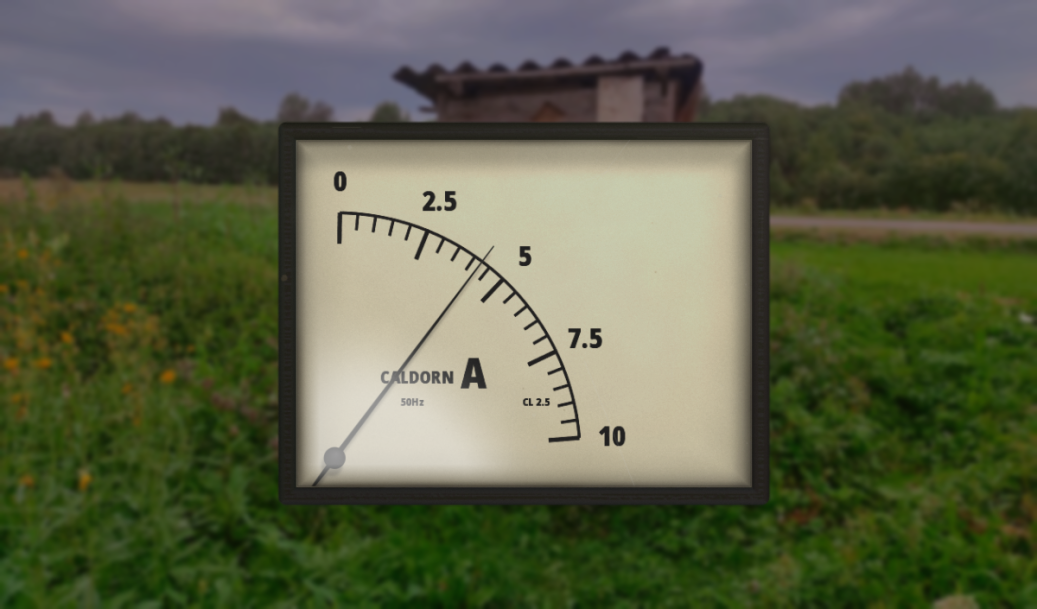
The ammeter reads 4.25 A
